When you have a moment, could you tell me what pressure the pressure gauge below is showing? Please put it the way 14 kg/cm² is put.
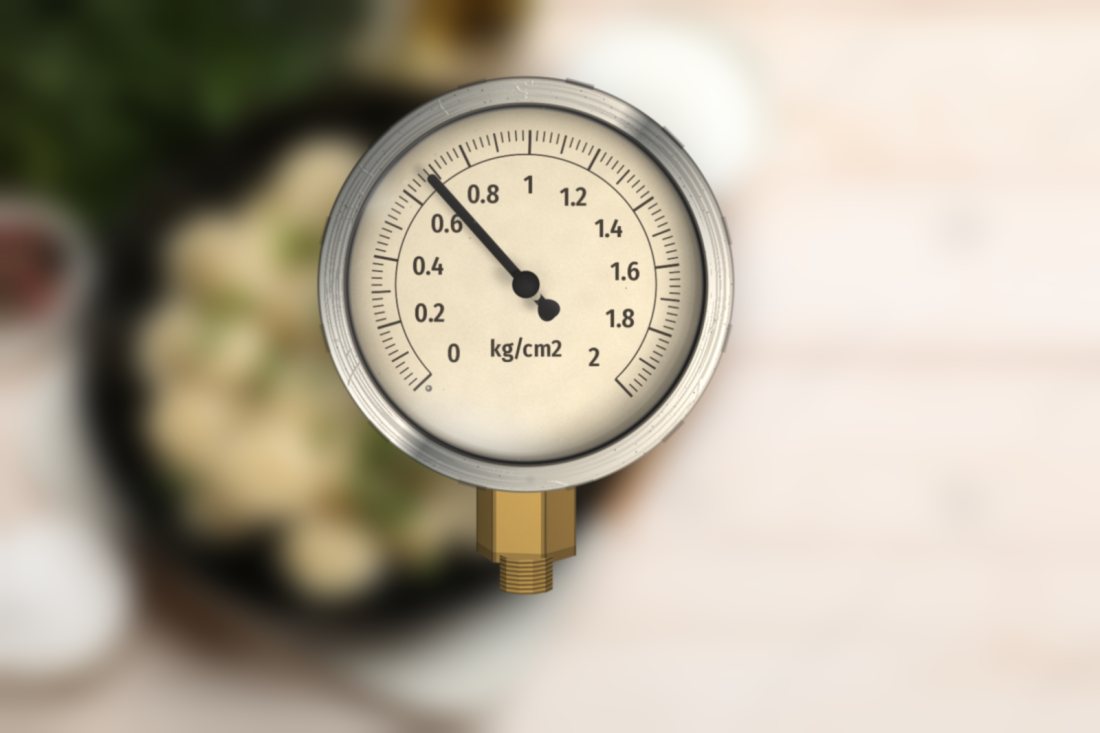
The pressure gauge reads 0.68 kg/cm²
